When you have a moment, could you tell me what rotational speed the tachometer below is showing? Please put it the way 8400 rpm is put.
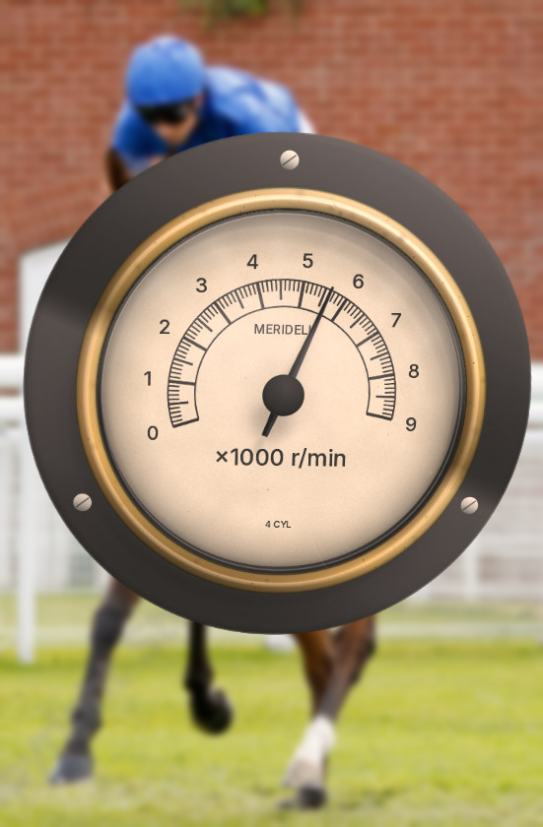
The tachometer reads 5600 rpm
